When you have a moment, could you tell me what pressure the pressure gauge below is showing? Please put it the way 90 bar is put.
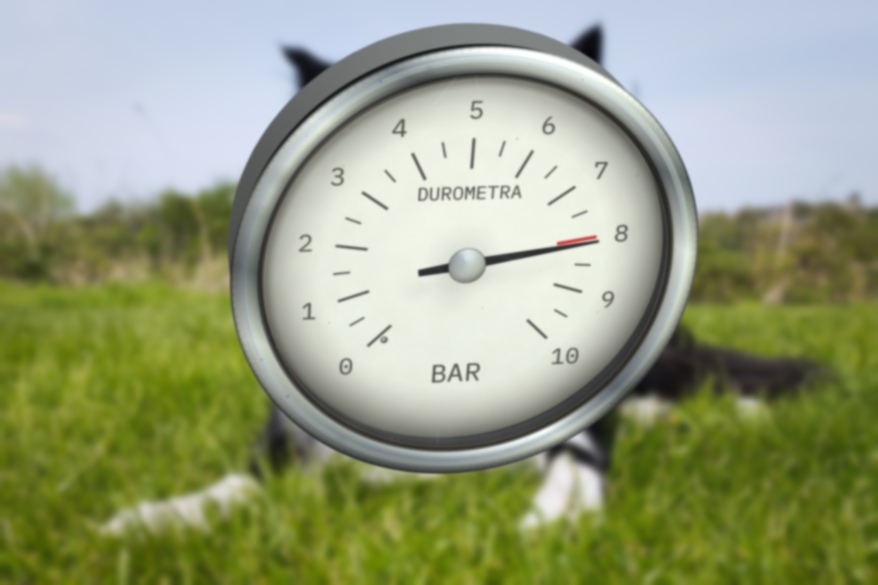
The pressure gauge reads 8 bar
